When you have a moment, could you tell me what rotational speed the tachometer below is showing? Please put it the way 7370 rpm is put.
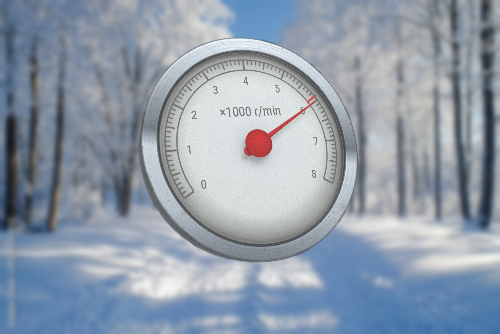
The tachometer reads 6000 rpm
